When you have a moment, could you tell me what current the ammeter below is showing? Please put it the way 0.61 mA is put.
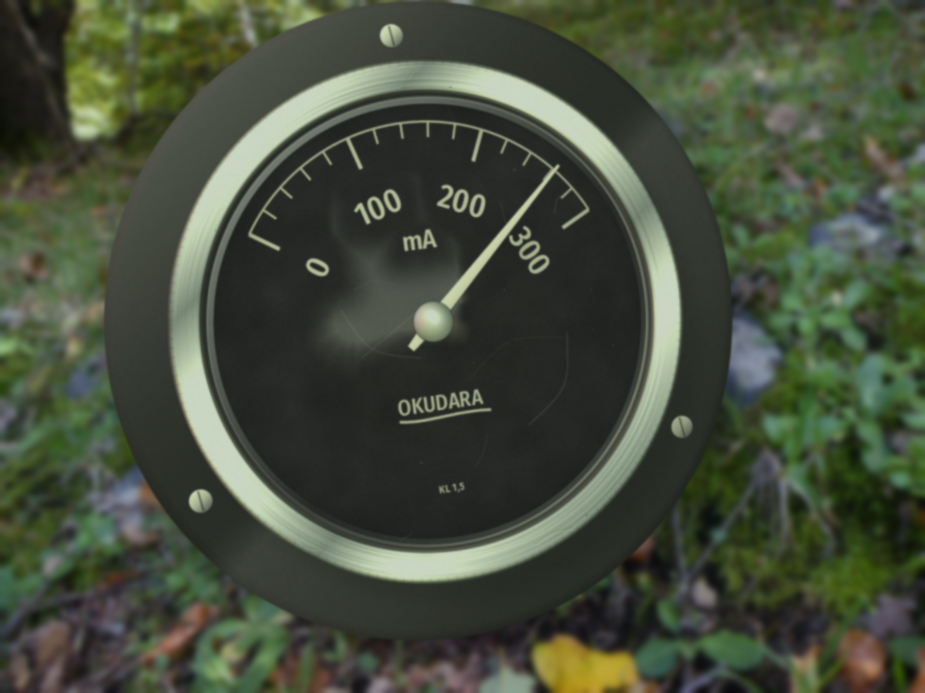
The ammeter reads 260 mA
